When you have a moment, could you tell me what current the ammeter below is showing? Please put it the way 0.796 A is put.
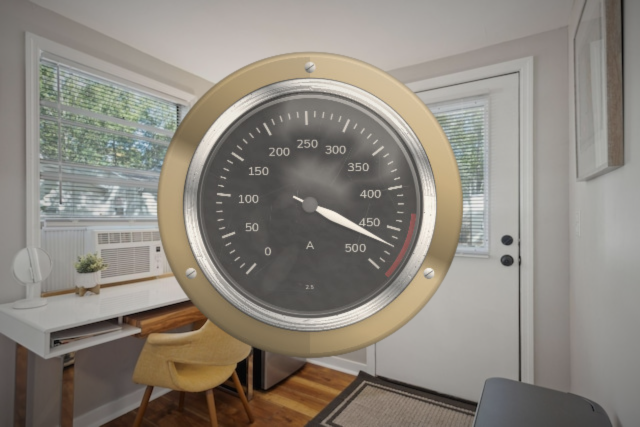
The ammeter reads 470 A
